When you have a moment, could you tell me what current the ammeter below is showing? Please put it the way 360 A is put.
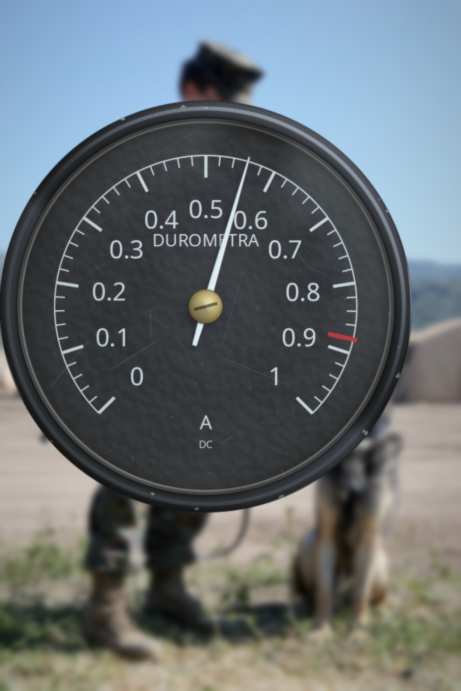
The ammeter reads 0.56 A
